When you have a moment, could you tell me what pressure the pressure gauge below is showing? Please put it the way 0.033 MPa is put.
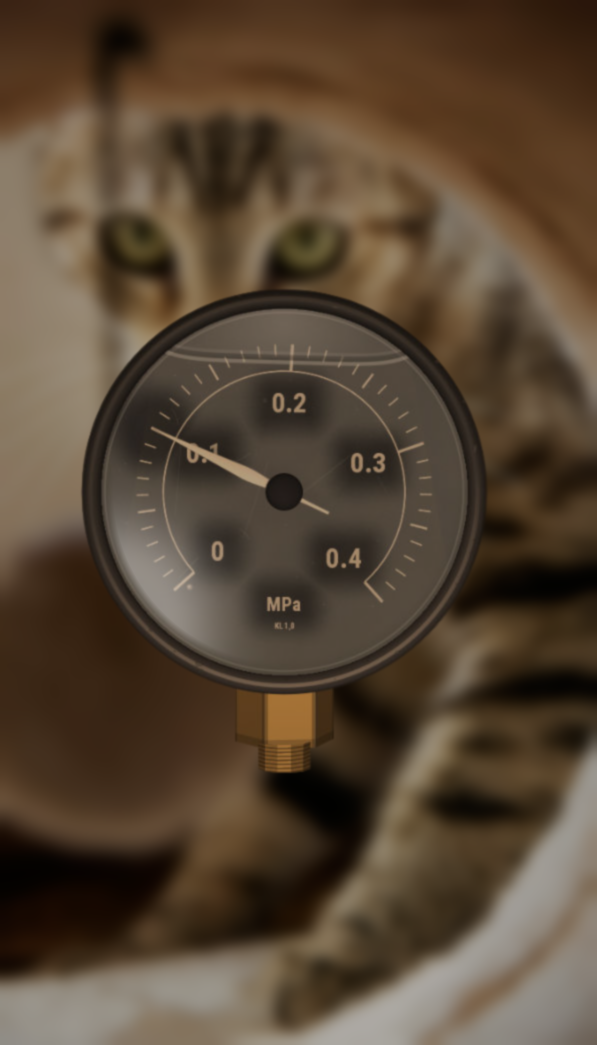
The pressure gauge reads 0.1 MPa
